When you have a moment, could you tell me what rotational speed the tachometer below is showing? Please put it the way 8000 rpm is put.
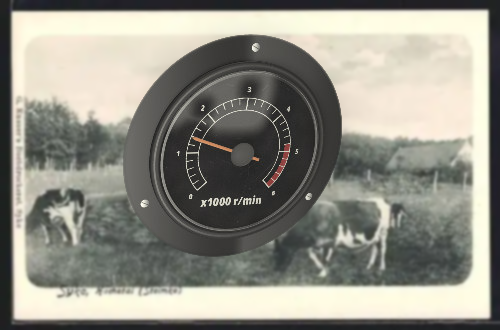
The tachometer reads 1400 rpm
